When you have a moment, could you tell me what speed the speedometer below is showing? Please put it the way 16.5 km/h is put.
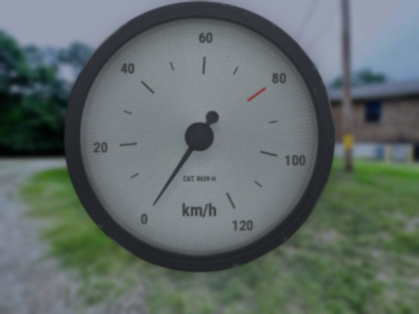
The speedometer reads 0 km/h
